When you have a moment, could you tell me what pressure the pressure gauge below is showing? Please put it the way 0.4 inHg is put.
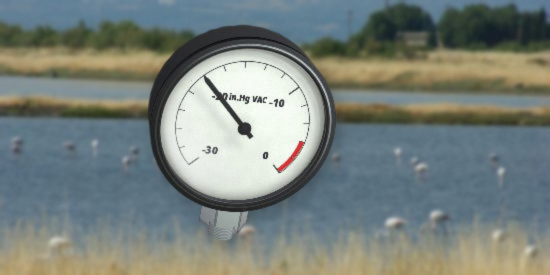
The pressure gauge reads -20 inHg
